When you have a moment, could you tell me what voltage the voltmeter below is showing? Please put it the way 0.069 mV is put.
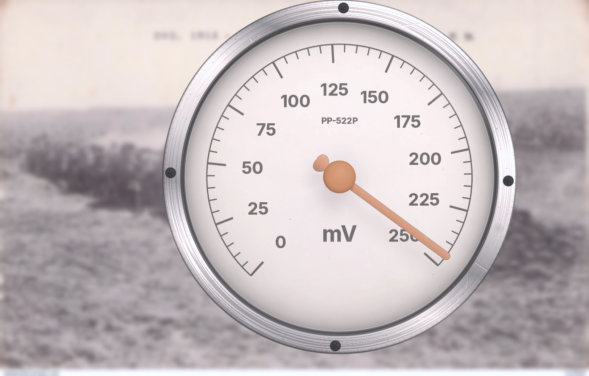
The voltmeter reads 245 mV
